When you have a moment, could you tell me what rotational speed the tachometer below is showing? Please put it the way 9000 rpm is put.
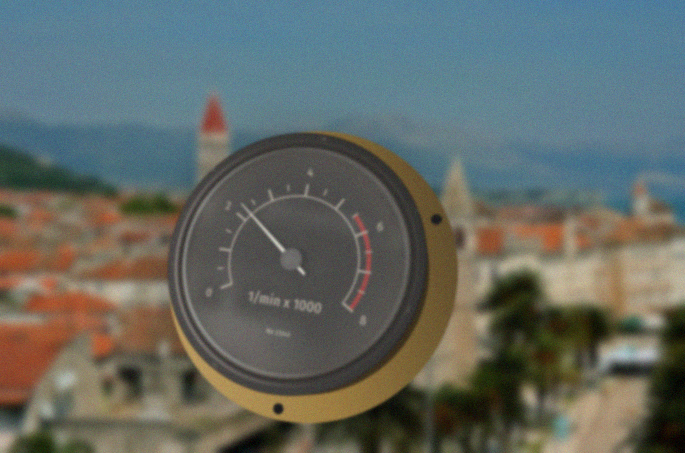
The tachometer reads 2250 rpm
